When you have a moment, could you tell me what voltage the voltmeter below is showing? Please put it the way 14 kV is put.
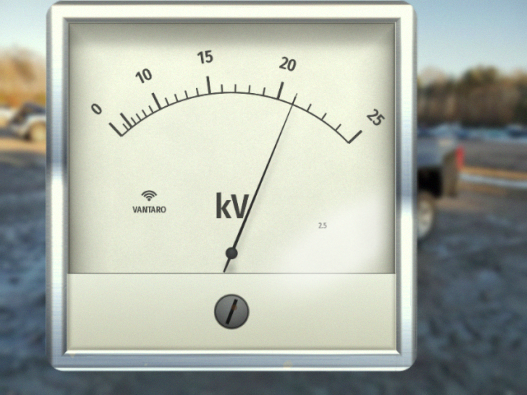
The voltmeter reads 21 kV
